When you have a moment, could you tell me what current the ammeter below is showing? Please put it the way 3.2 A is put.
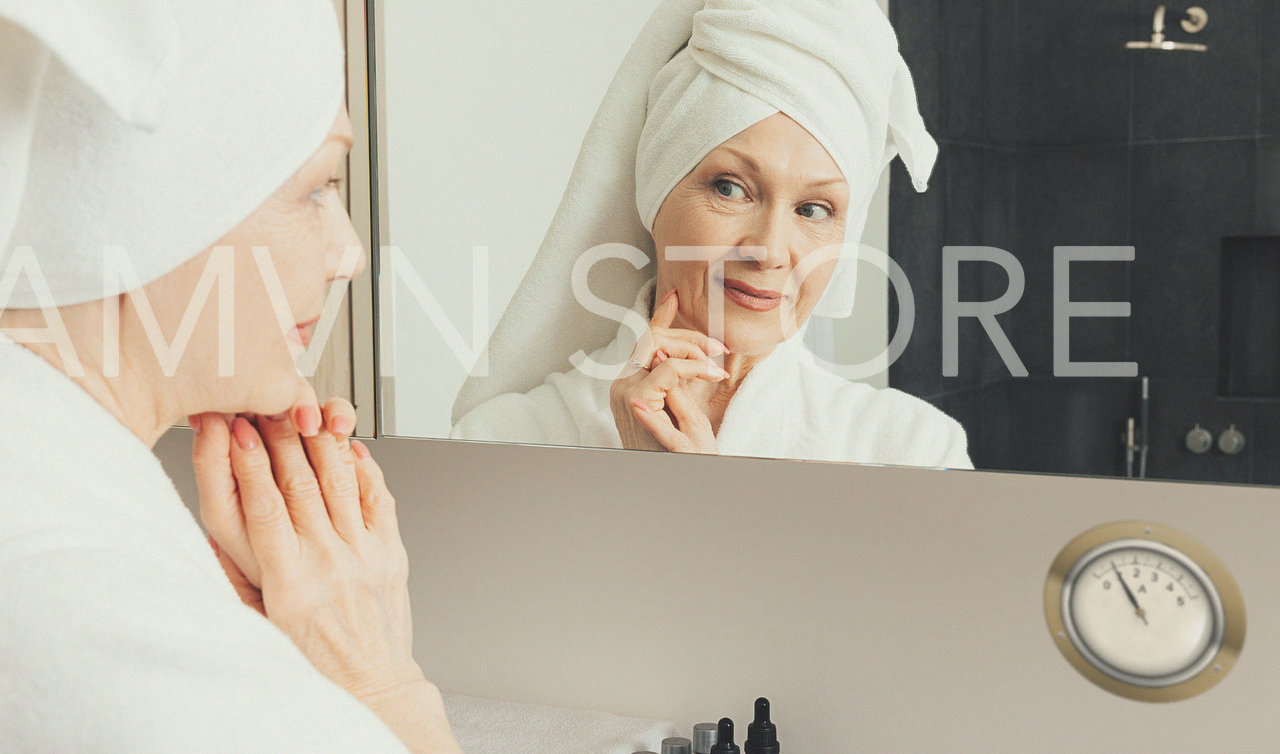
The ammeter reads 1 A
